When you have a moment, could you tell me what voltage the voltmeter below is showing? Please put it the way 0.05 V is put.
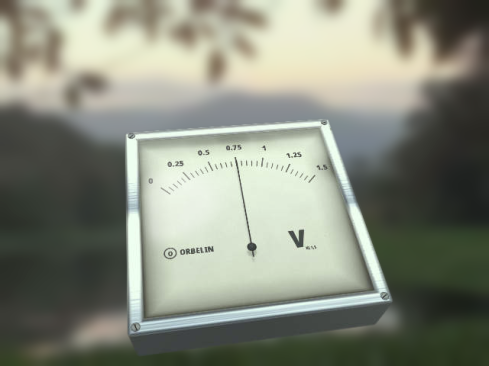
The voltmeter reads 0.75 V
